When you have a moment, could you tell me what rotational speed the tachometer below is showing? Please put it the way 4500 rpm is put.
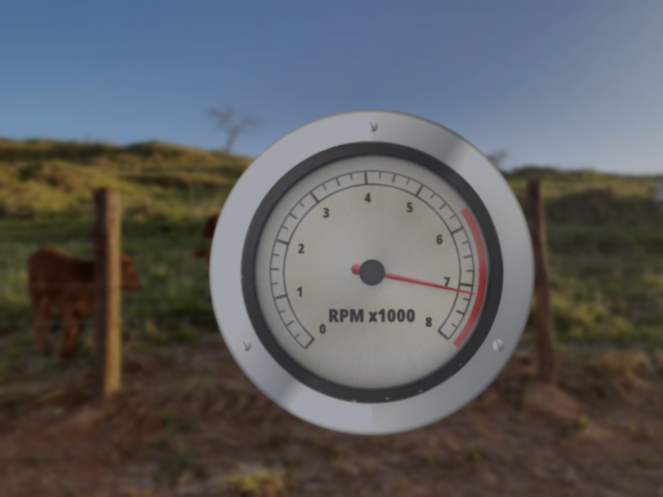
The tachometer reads 7125 rpm
